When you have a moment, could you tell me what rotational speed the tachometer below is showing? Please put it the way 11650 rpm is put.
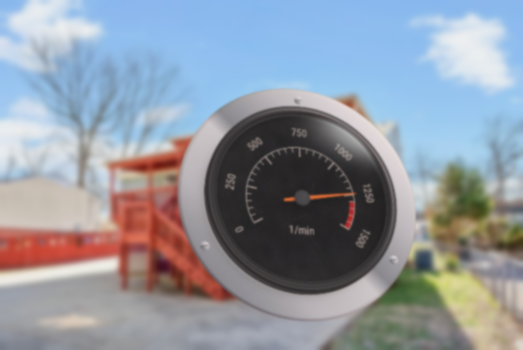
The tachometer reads 1250 rpm
